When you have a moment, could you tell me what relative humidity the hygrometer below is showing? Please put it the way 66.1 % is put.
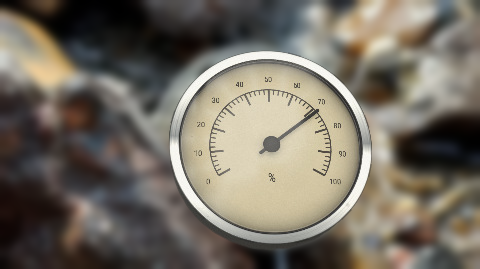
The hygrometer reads 72 %
